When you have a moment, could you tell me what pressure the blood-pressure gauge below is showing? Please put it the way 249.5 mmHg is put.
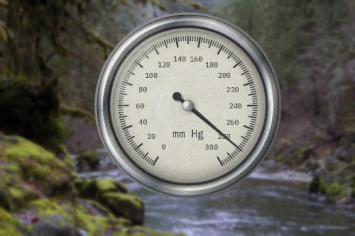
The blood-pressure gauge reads 280 mmHg
